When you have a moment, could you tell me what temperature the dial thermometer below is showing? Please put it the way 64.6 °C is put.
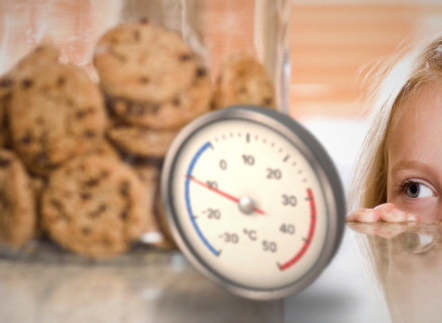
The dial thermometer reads -10 °C
